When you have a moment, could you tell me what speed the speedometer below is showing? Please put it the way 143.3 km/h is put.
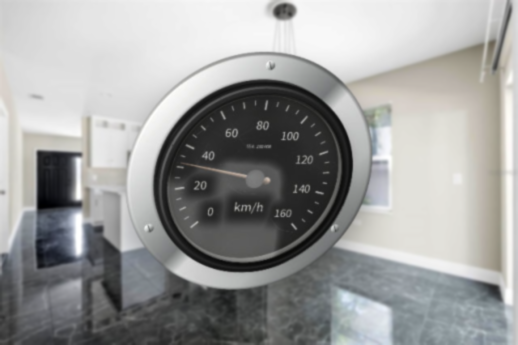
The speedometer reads 32.5 km/h
